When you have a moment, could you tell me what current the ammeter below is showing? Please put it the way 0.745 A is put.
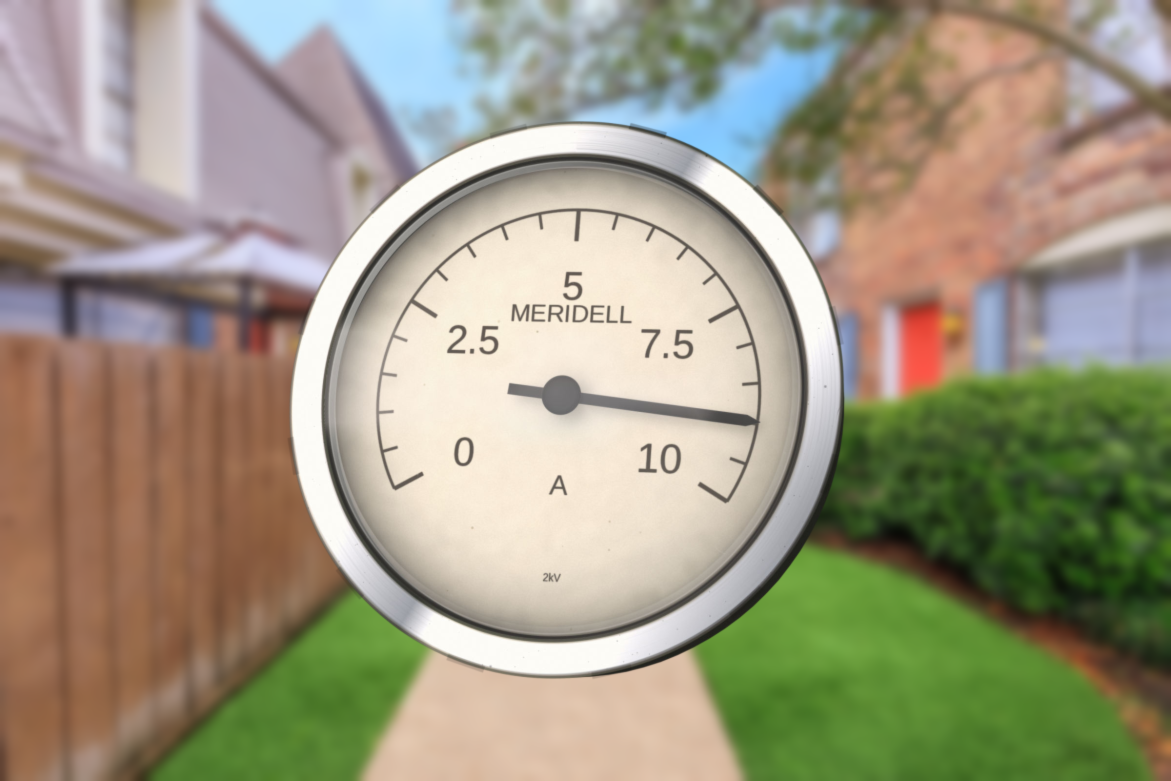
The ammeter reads 9 A
